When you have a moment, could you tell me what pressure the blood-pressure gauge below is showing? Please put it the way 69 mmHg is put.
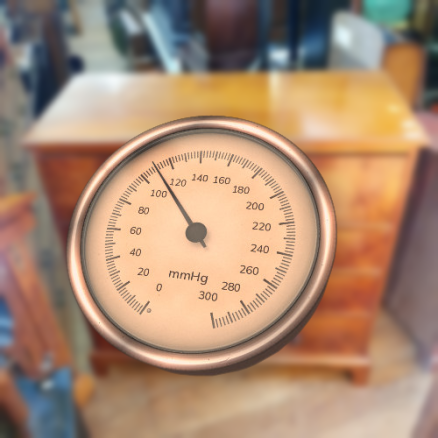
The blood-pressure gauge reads 110 mmHg
